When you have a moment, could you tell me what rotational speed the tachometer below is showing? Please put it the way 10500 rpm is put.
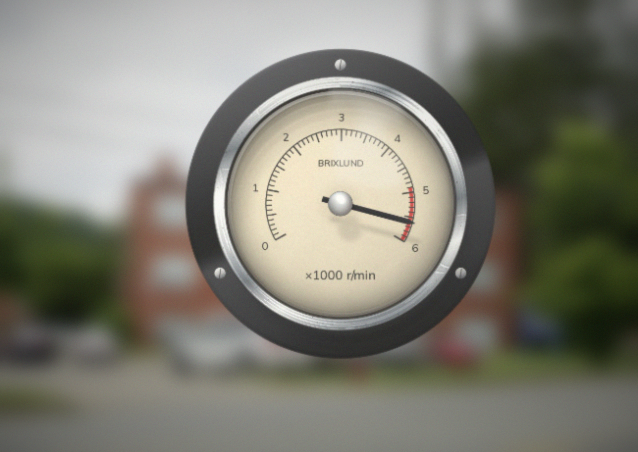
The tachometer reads 5600 rpm
